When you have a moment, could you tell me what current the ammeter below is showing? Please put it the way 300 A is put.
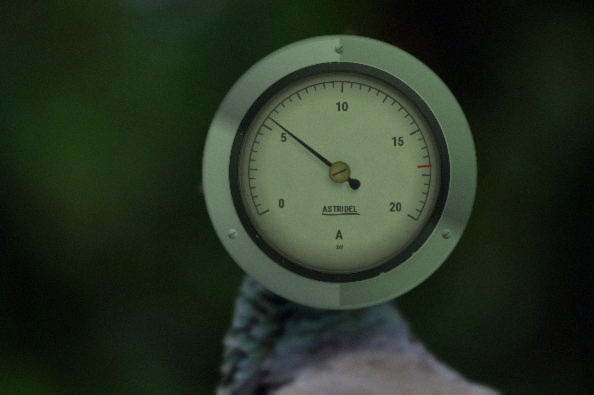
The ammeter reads 5.5 A
